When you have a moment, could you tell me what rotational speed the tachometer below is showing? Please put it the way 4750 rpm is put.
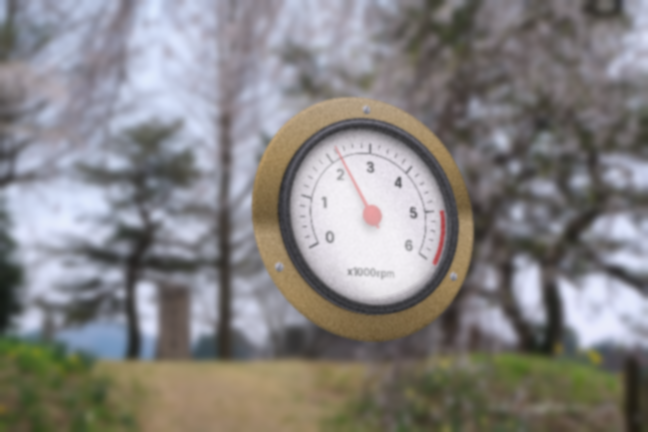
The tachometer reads 2200 rpm
